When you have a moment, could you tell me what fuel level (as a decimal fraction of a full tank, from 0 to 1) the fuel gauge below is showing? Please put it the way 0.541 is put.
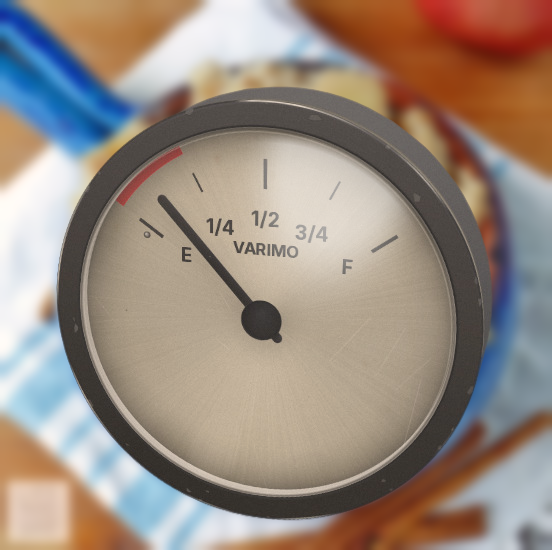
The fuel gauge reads 0.125
